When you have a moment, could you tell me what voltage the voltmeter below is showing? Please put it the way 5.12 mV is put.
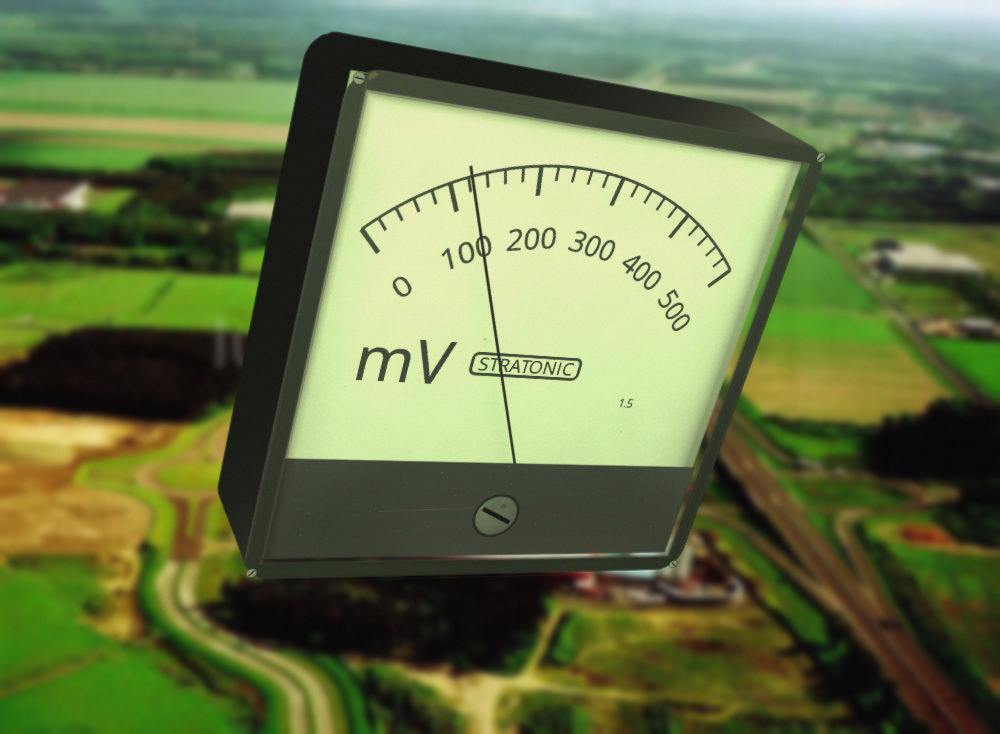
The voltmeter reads 120 mV
